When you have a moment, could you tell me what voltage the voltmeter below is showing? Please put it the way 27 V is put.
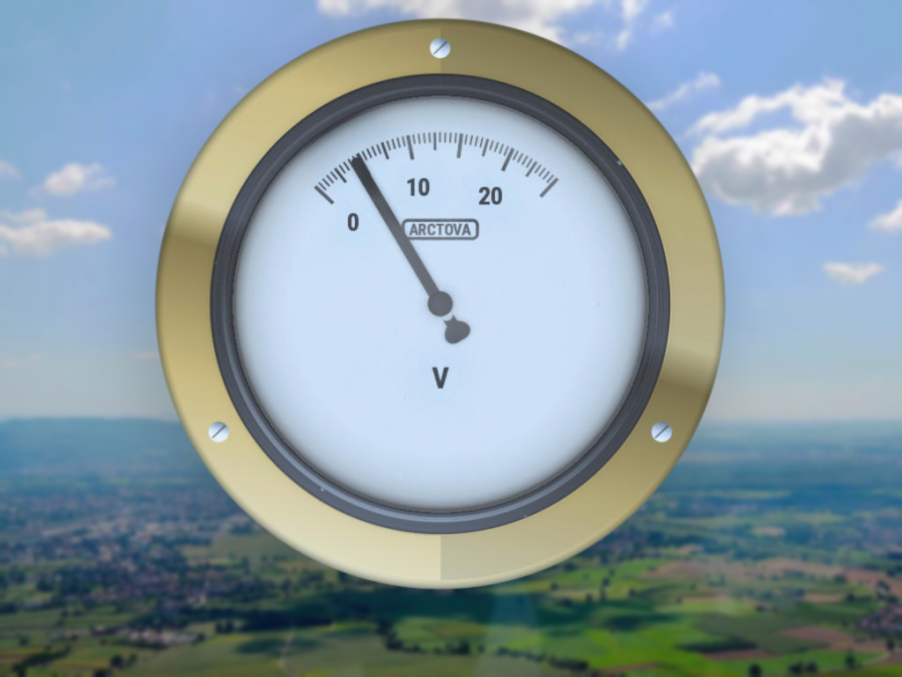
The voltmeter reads 4.5 V
